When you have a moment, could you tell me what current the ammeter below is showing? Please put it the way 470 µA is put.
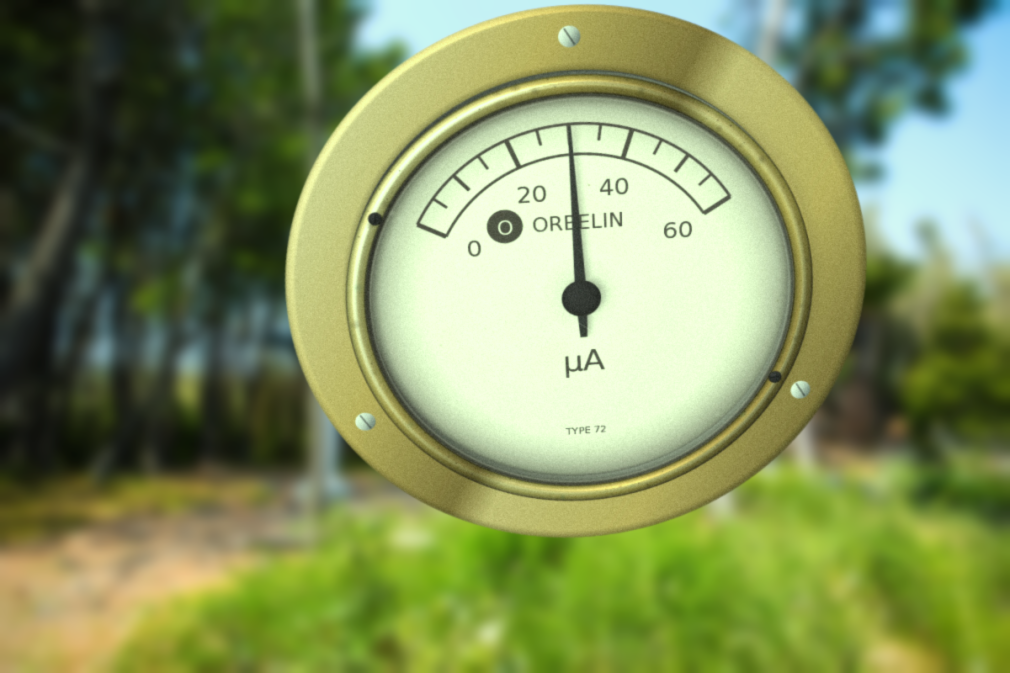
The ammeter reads 30 µA
